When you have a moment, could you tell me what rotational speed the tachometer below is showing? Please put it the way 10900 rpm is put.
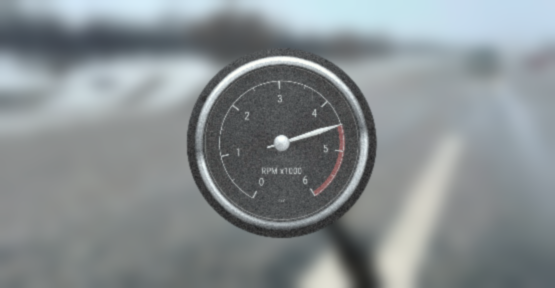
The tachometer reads 4500 rpm
